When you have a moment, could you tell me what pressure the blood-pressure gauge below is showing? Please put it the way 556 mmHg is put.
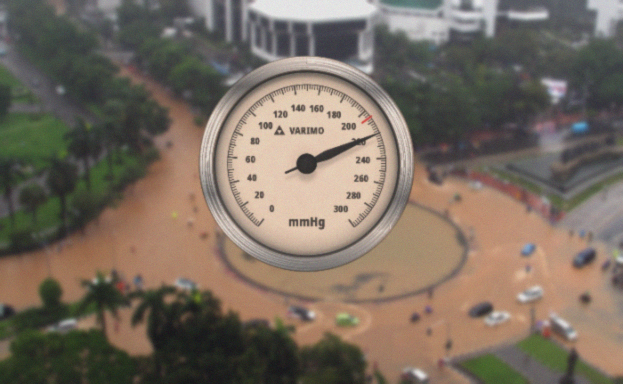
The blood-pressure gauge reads 220 mmHg
